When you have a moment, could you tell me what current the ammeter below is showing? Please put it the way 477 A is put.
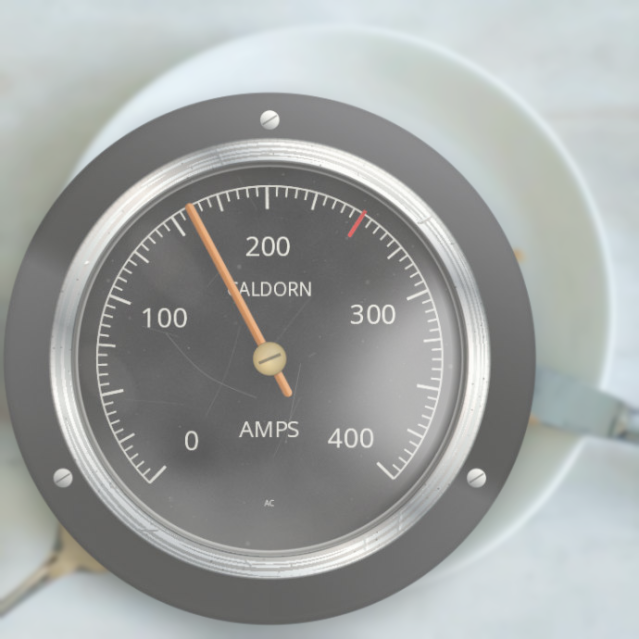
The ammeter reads 160 A
